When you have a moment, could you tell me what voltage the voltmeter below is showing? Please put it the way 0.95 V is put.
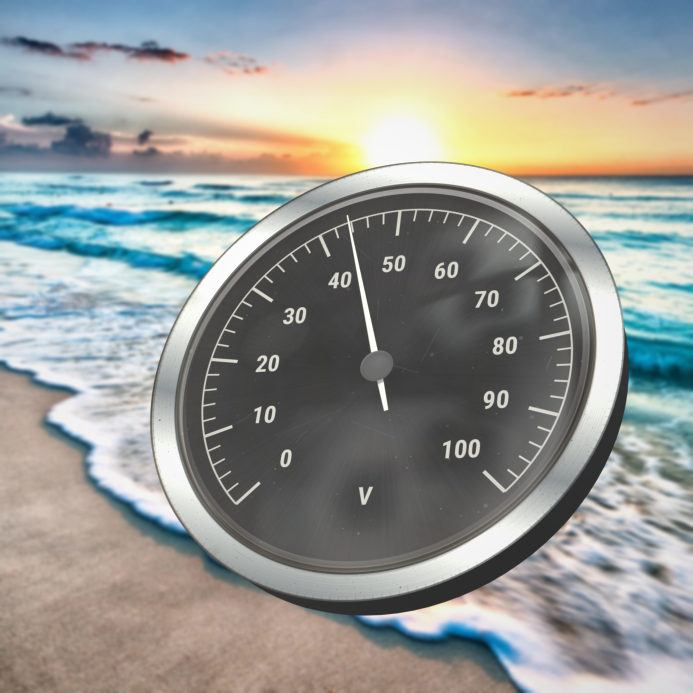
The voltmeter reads 44 V
